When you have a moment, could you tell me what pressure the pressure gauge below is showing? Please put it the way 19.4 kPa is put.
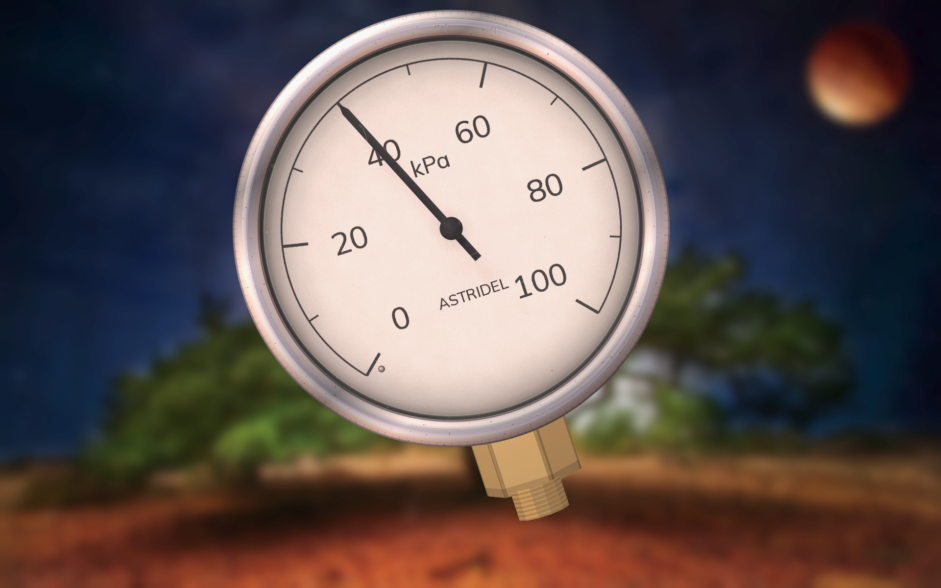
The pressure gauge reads 40 kPa
